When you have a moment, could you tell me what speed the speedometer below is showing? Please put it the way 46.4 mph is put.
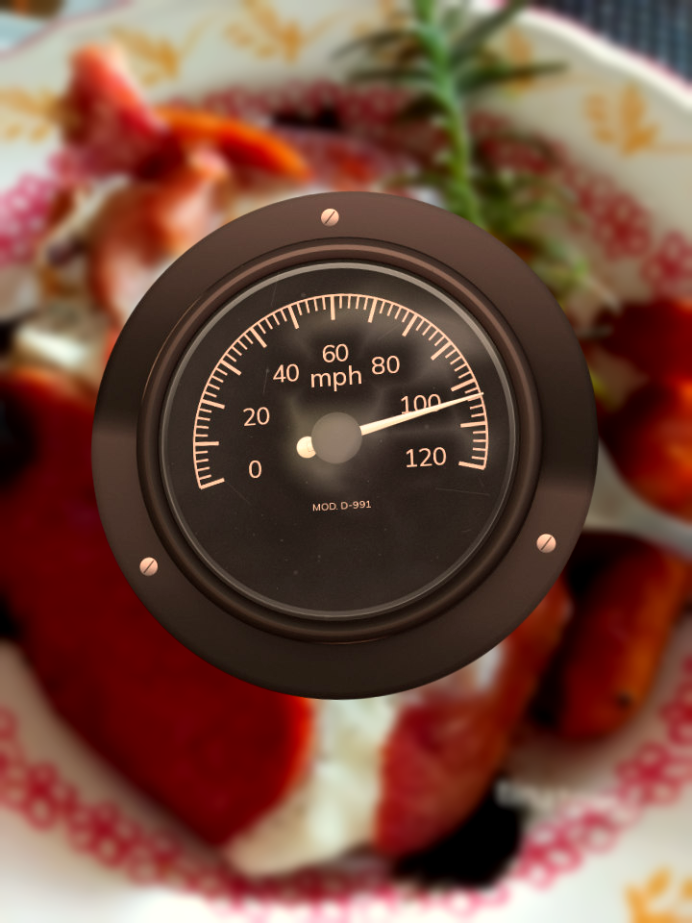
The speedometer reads 104 mph
